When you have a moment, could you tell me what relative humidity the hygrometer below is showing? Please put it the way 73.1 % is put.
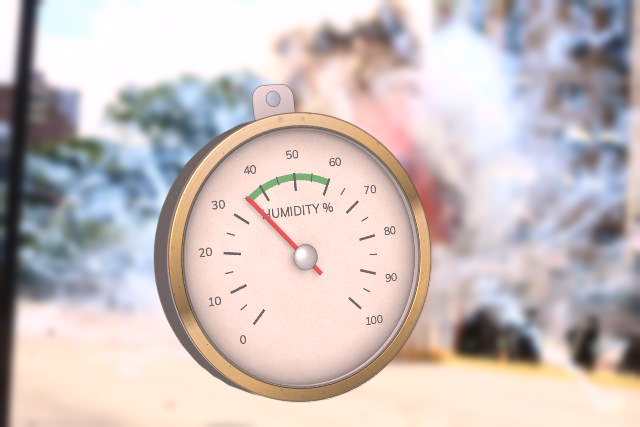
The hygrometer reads 35 %
